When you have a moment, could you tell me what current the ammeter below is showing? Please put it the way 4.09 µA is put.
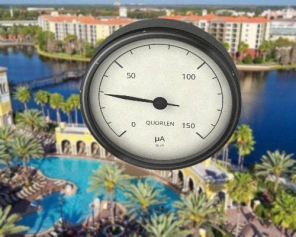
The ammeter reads 30 µA
